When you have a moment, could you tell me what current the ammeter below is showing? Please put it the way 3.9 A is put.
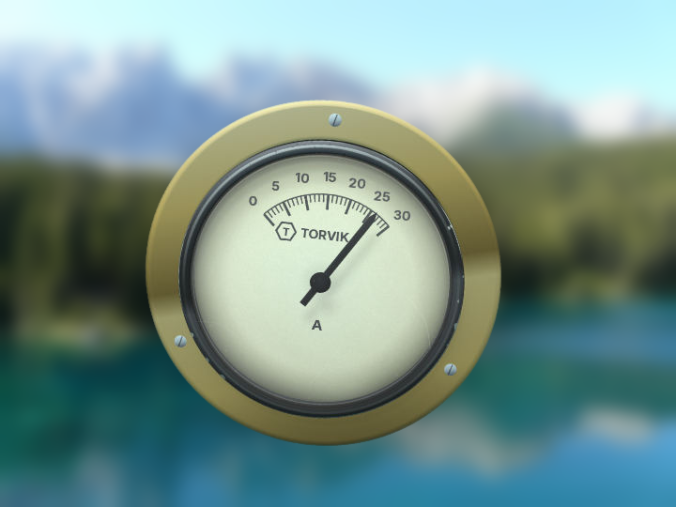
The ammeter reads 26 A
